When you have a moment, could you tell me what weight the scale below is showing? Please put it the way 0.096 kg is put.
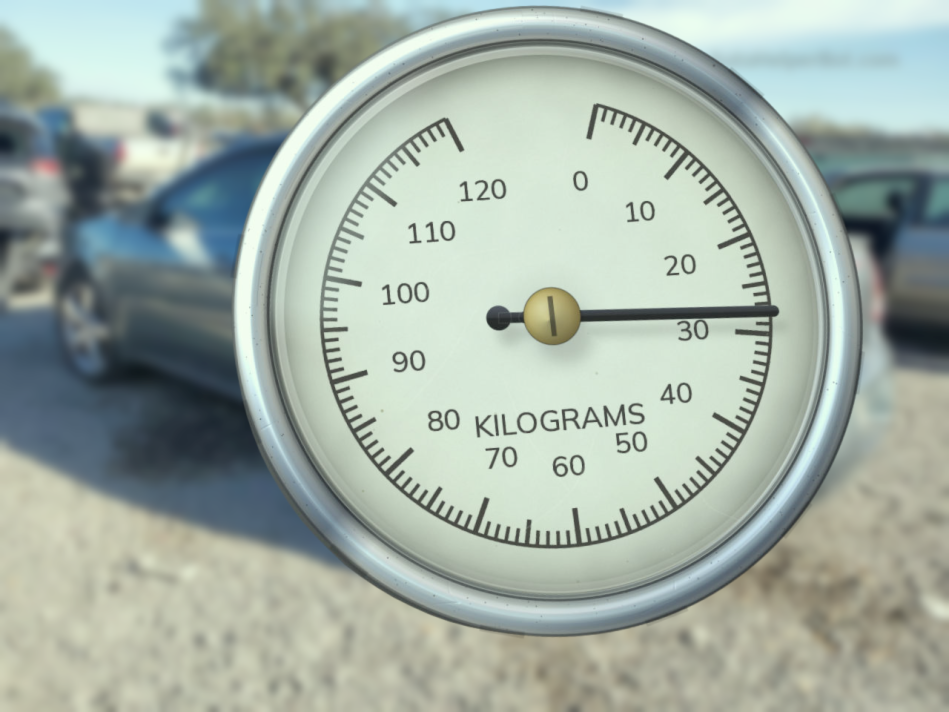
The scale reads 28 kg
